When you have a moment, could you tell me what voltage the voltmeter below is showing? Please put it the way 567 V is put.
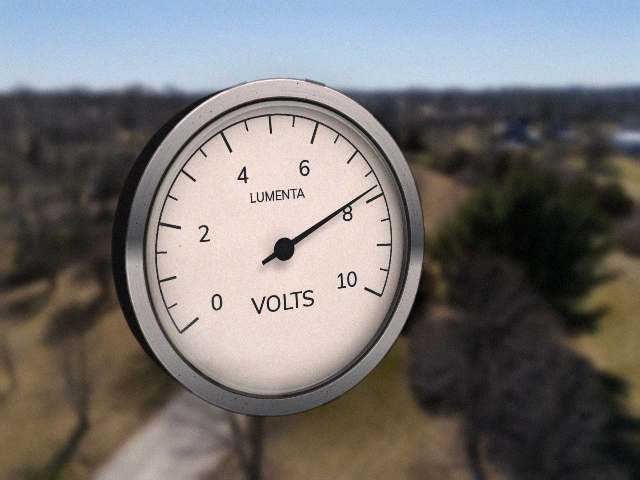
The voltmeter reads 7.75 V
